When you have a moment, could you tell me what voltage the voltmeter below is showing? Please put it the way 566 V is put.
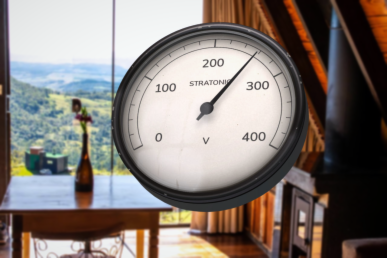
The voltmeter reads 260 V
